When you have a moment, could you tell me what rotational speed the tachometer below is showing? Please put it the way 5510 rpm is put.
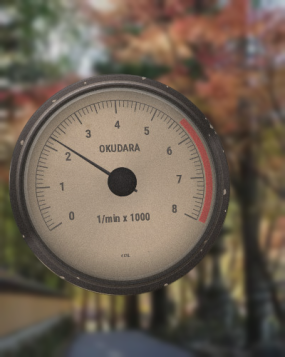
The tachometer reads 2200 rpm
